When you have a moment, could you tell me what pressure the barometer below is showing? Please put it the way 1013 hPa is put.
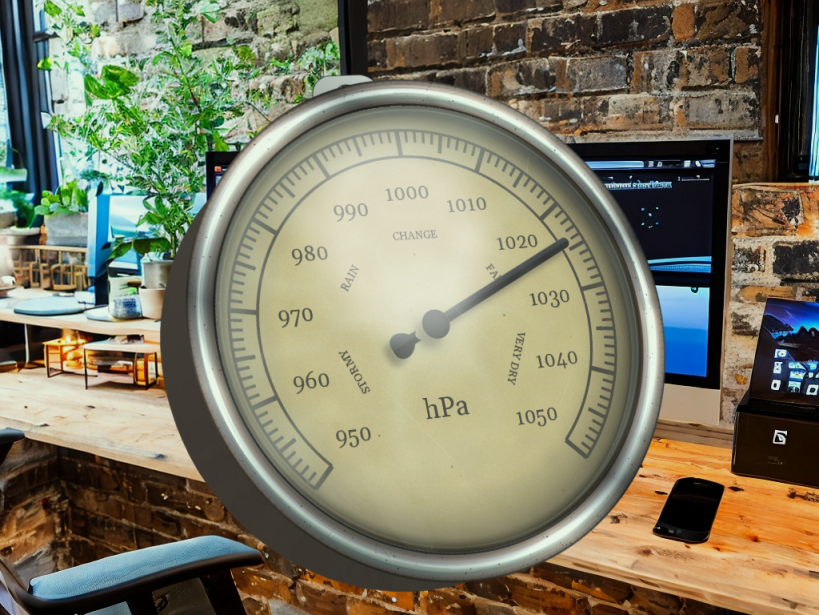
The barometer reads 1024 hPa
